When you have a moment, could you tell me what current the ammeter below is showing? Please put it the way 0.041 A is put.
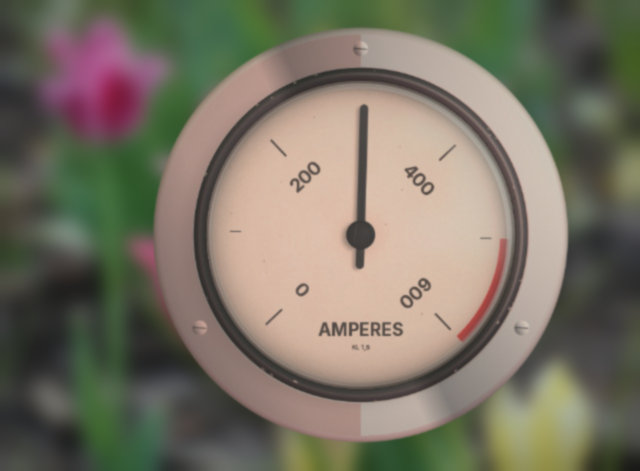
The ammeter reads 300 A
